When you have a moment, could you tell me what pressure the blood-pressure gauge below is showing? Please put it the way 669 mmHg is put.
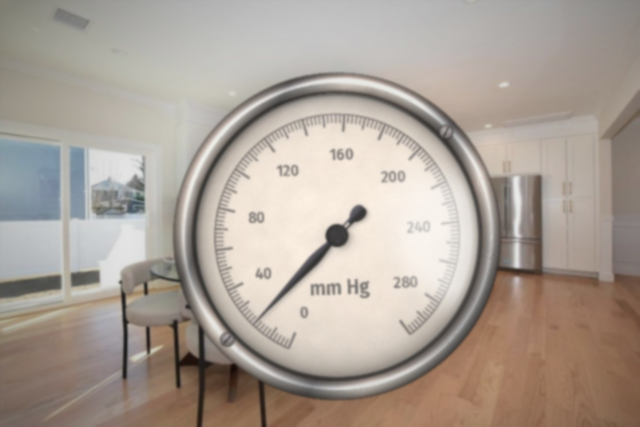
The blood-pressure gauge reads 20 mmHg
